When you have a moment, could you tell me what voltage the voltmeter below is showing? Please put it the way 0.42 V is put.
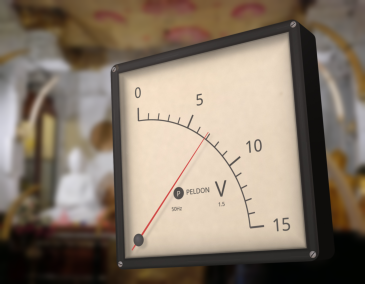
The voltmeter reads 7 V
